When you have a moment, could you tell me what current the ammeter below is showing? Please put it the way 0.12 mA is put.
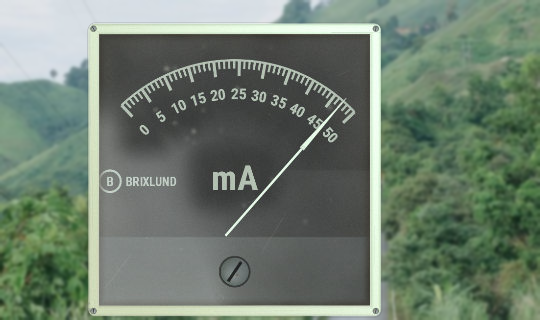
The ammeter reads 47 mA
